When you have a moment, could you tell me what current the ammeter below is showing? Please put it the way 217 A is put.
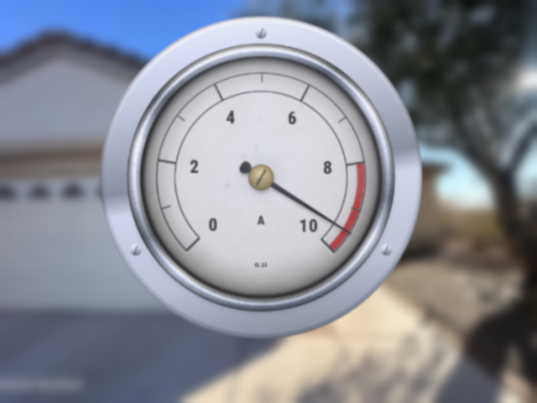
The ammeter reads 9.5 A
